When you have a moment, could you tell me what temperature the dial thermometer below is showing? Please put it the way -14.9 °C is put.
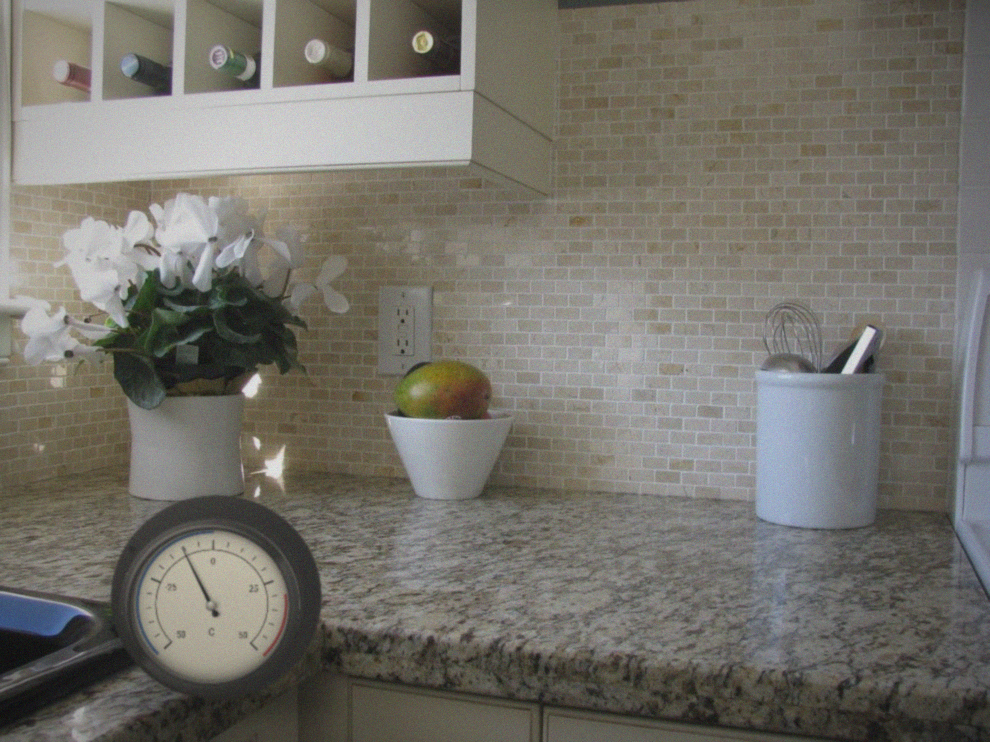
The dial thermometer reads -10 °C
